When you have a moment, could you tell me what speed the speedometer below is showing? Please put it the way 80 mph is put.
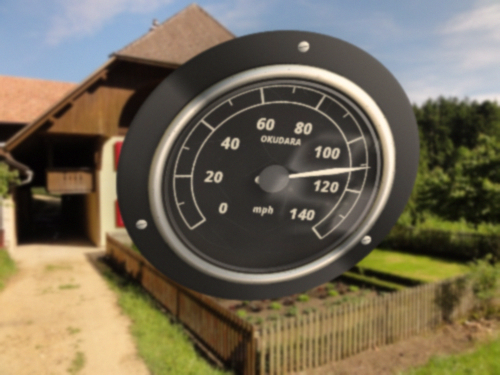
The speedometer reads 110 mph
